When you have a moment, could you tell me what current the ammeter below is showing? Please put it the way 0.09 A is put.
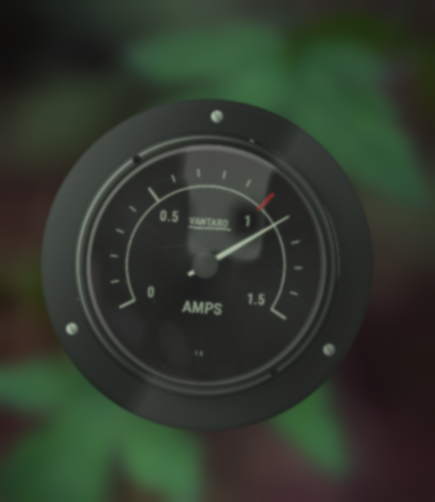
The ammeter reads 1.1 A
